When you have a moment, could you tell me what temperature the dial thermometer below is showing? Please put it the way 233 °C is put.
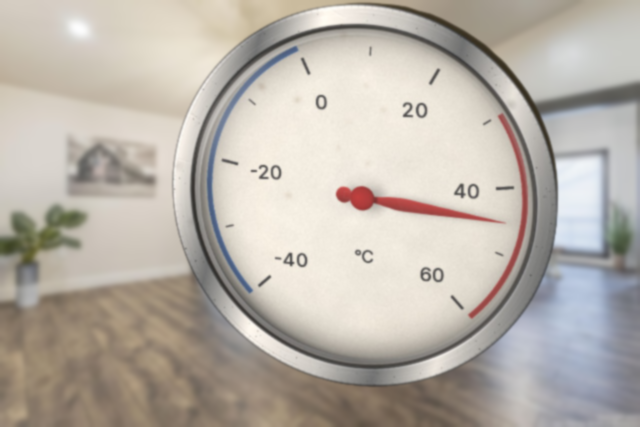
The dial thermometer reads 45 °C
